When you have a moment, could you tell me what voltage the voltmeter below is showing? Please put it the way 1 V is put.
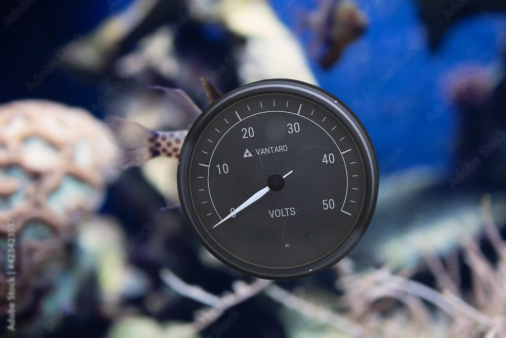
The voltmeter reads 0 V
